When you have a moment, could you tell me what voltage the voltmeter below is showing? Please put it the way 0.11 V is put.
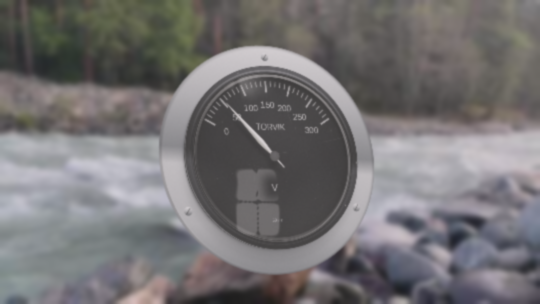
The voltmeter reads 50 V
